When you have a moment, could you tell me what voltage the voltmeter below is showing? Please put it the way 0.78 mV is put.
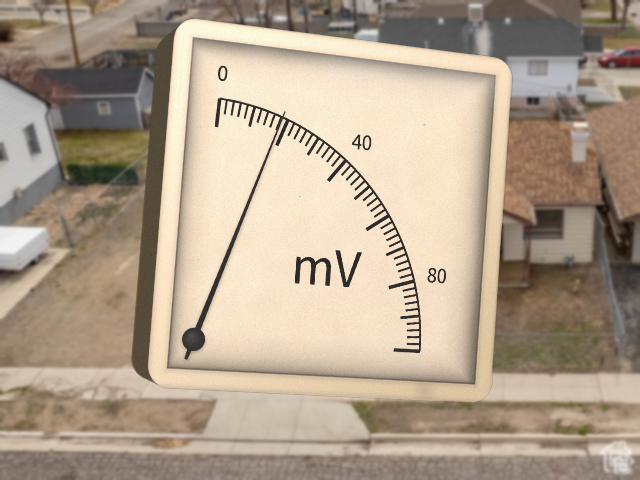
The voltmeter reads 18 mV
